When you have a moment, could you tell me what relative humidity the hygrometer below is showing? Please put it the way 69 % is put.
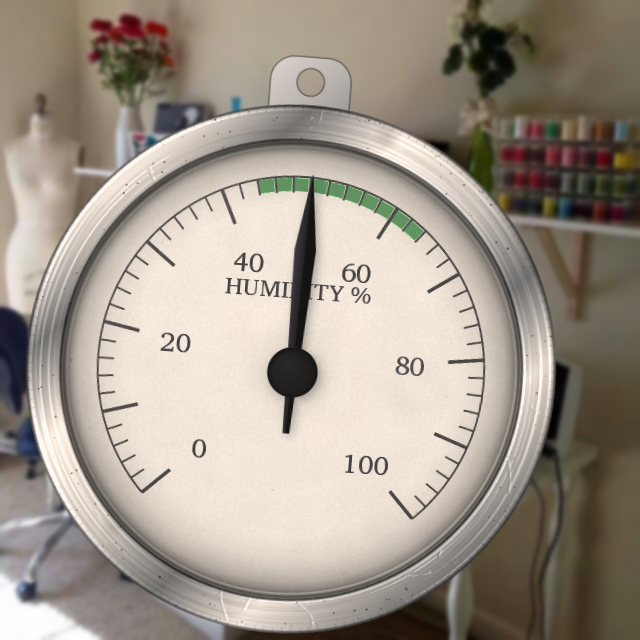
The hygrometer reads 50 %
